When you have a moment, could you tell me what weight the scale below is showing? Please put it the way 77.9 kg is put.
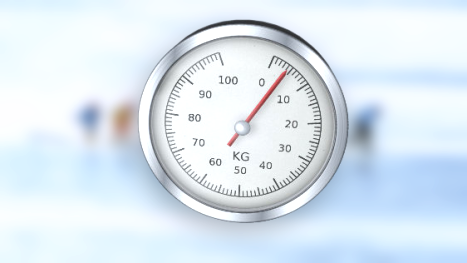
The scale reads 4 kg
